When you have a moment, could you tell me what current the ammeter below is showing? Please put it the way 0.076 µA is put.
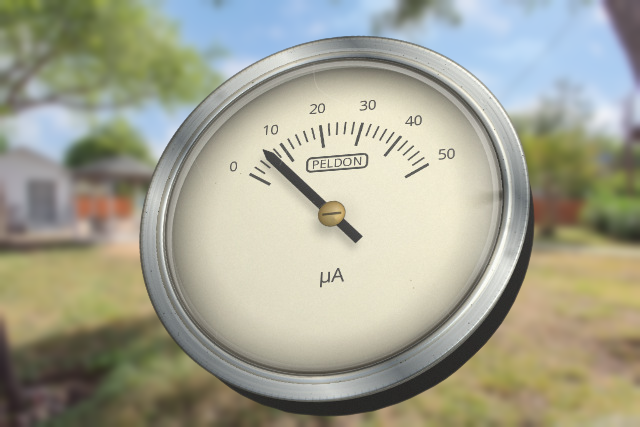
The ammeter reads 6 µA
